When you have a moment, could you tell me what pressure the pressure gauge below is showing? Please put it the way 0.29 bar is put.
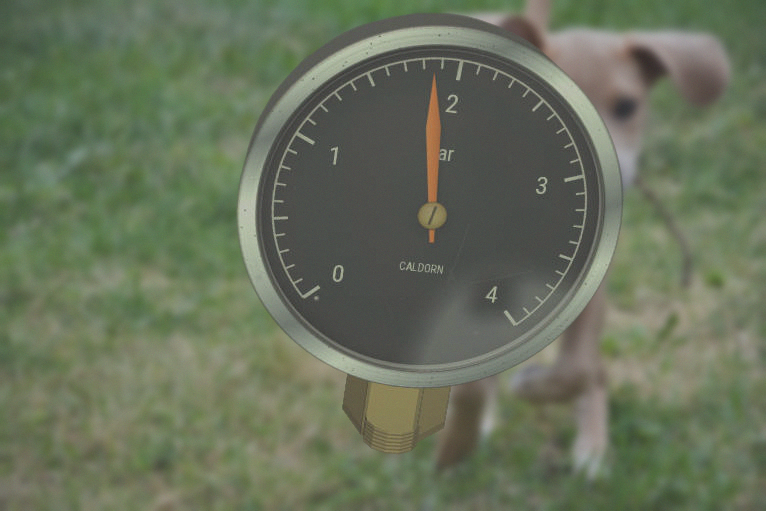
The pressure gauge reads 1.85 bar
